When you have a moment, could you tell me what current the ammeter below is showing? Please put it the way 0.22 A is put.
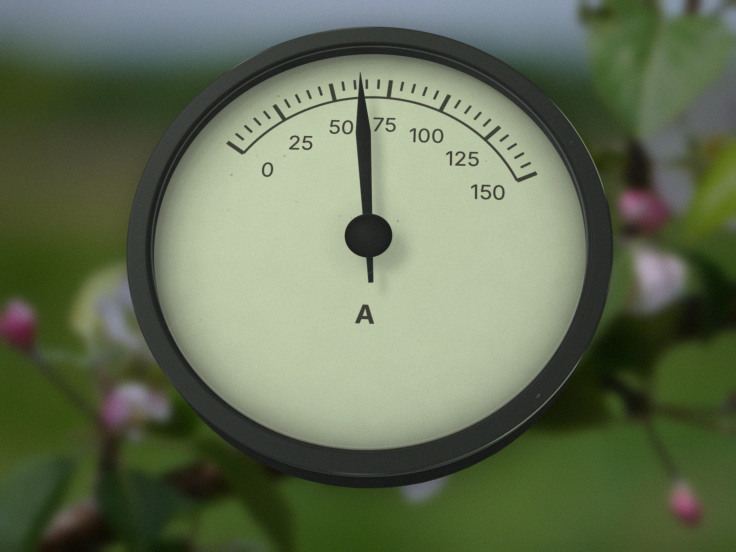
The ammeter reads 62.5 A
